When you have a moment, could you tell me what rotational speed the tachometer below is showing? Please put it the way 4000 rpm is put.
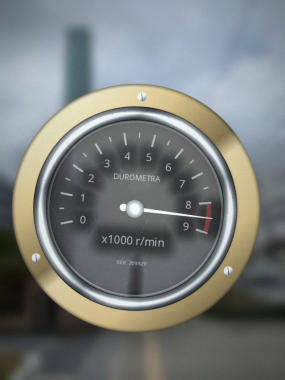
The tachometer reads 8500 rpm
